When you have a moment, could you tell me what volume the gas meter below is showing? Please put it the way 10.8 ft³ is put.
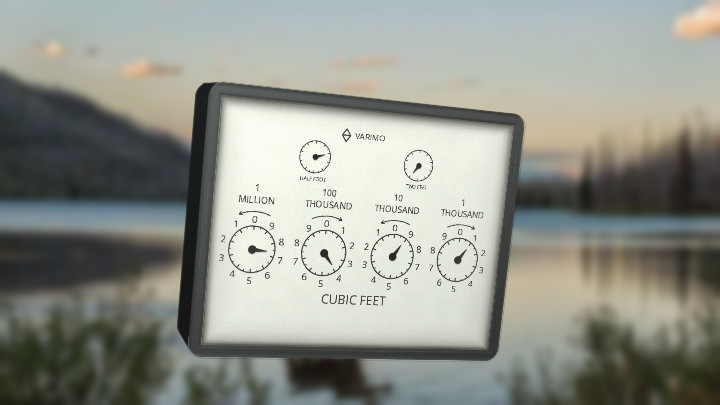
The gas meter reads 739100 ft³
